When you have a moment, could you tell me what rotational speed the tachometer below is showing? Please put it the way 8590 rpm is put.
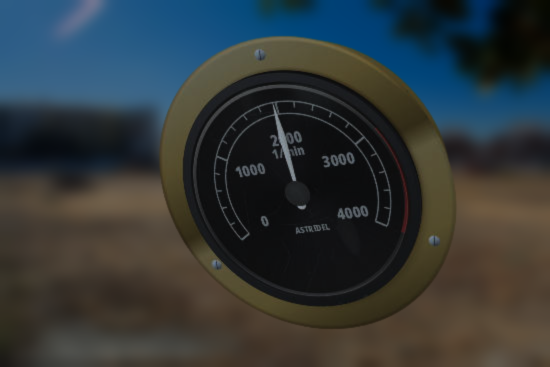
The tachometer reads 2000 rpm
